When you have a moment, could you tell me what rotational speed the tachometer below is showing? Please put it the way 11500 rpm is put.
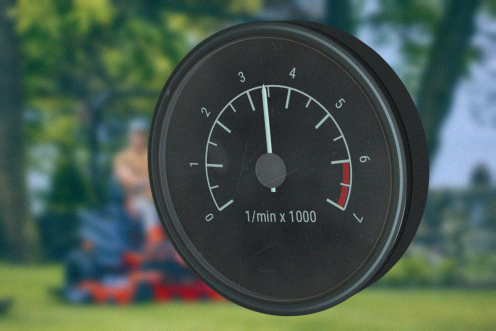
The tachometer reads 3500 rpm
